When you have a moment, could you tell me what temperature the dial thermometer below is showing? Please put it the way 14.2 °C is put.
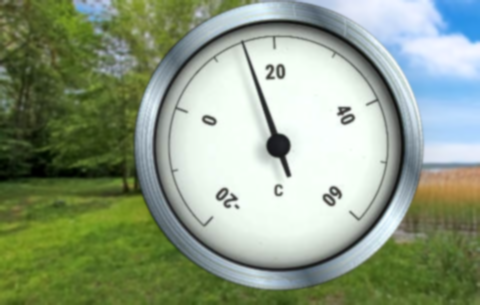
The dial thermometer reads 15 °C
